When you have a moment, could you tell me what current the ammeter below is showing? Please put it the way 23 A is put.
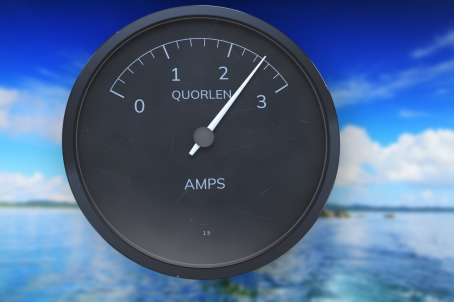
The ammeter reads 2.5 A
